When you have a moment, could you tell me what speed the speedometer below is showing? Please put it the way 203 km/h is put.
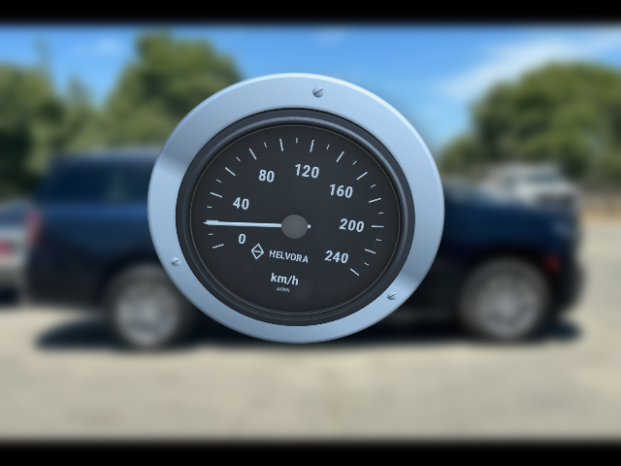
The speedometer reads 20 km/h
